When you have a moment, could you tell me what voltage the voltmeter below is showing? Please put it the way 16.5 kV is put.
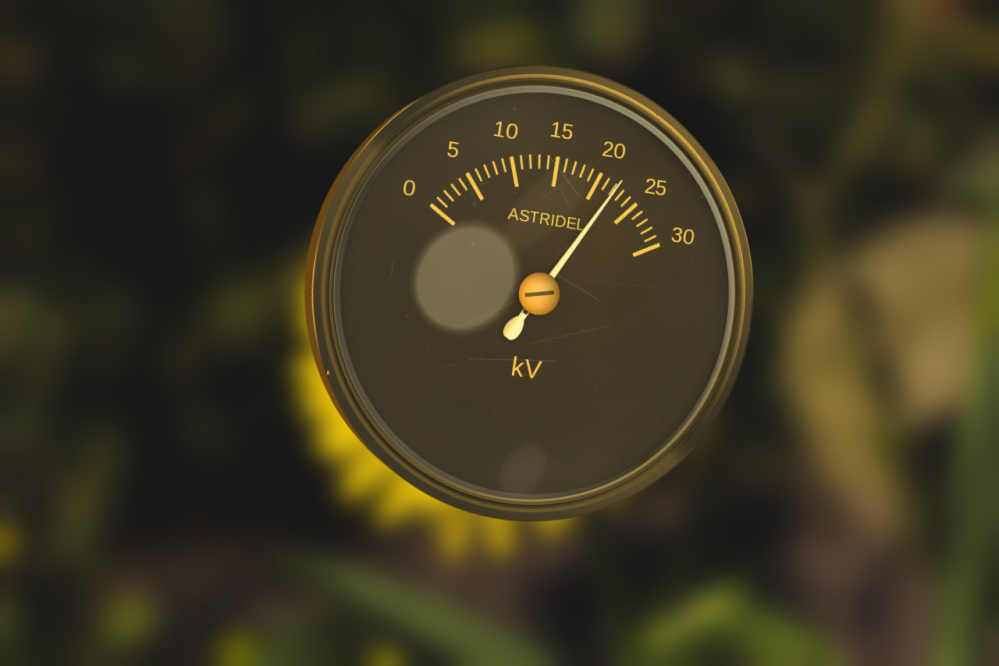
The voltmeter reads 22 kV
